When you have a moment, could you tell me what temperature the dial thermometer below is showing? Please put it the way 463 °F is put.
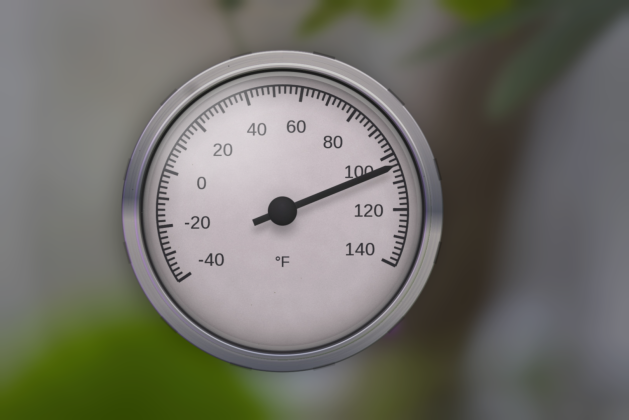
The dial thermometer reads 104 °F
